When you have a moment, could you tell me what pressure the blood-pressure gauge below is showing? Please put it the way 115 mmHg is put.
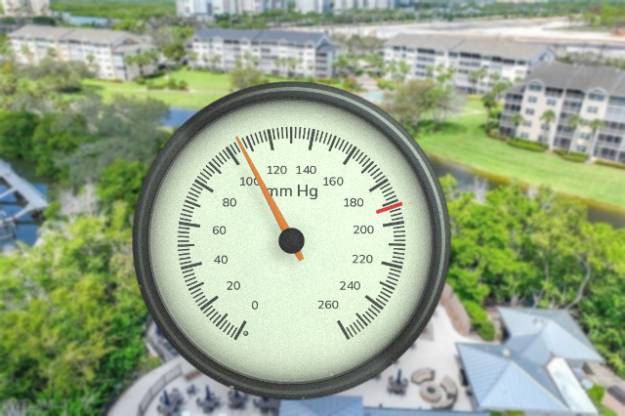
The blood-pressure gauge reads 106 mmHg
